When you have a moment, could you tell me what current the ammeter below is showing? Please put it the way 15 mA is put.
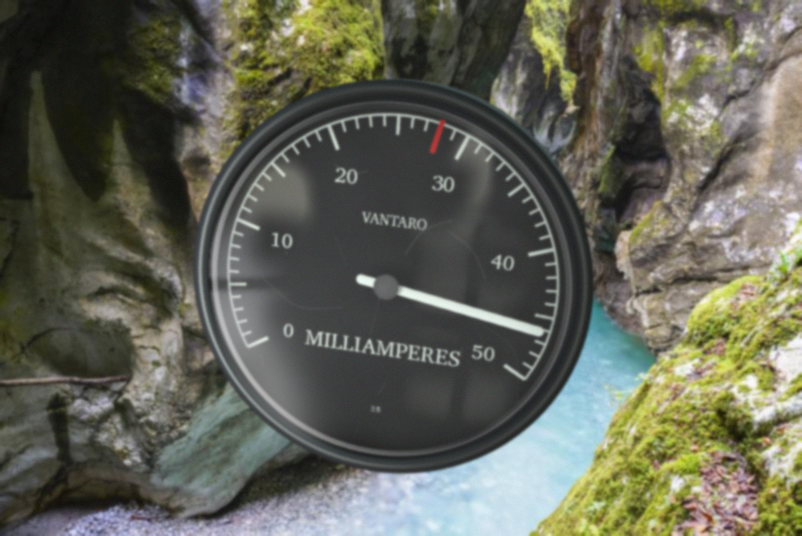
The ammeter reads 46 mA
